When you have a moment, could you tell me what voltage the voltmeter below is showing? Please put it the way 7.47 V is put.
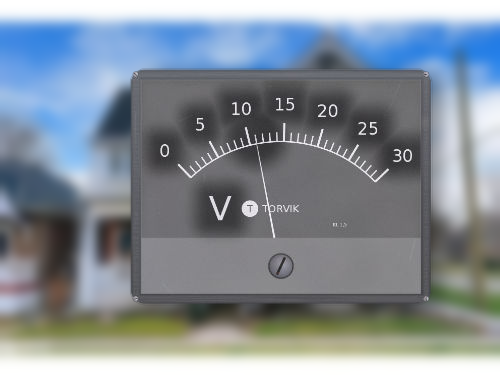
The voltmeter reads 11 V
